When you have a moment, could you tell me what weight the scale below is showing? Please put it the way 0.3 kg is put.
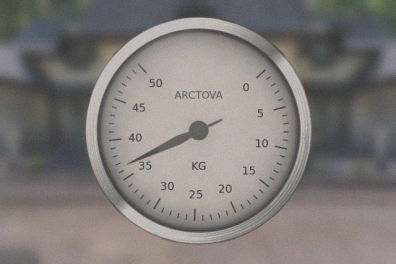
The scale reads 36.5 kg
